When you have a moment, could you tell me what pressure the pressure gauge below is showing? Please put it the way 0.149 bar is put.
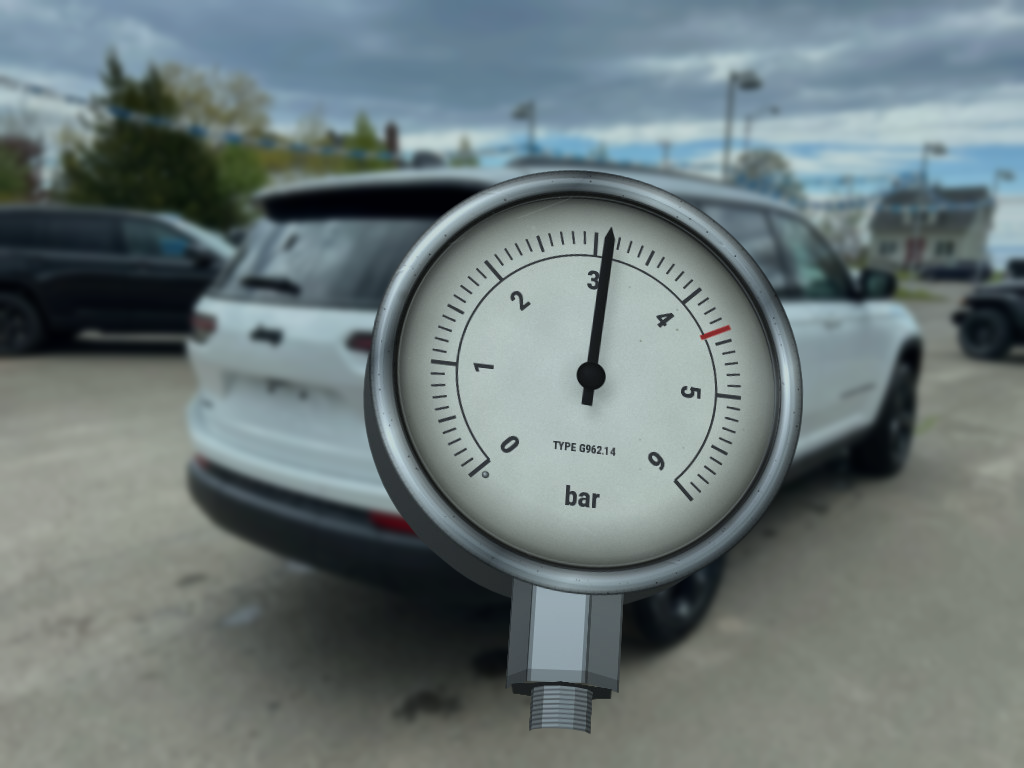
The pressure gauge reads 3.1 bar
